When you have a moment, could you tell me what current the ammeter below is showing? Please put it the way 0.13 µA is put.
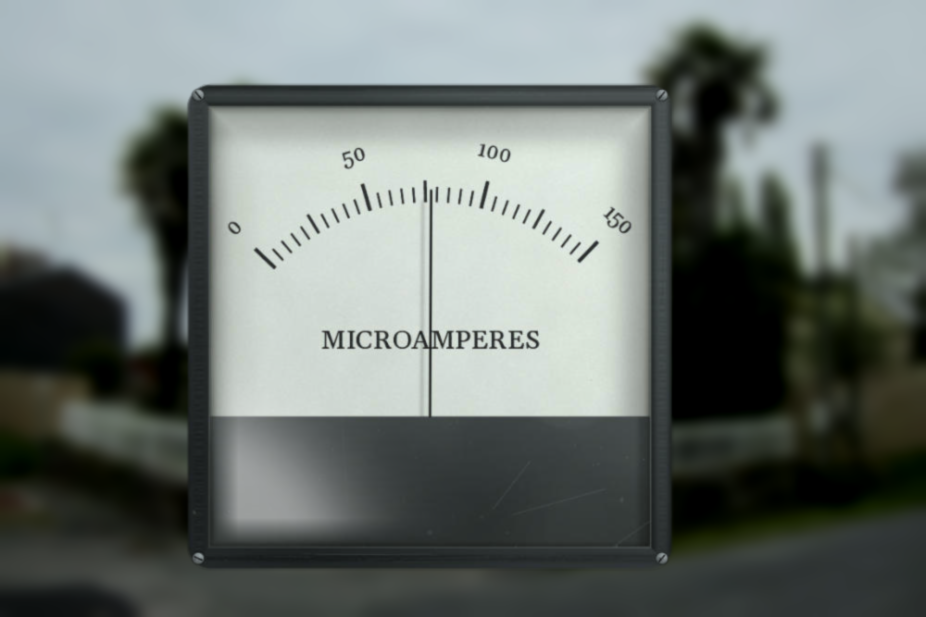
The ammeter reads 77.5 µA
